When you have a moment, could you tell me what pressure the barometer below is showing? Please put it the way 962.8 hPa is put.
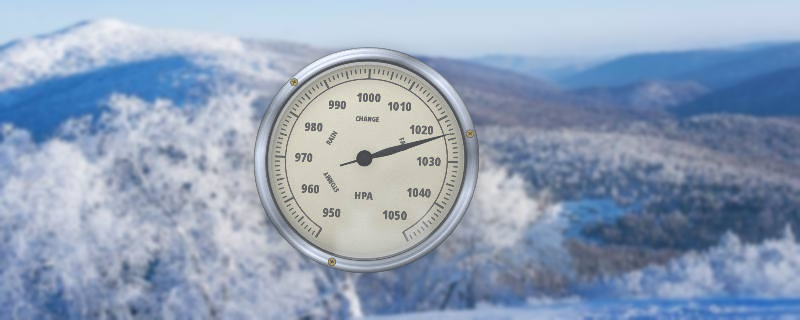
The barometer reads 1024 hPa
